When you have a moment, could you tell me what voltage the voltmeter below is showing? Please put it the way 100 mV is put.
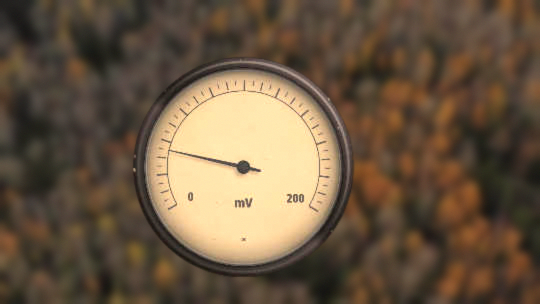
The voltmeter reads 35 mV
